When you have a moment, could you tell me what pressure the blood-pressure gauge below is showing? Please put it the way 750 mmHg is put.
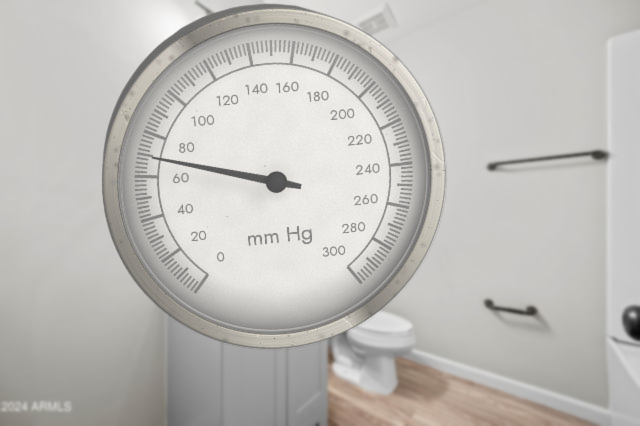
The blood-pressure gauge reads 70 mmHg
